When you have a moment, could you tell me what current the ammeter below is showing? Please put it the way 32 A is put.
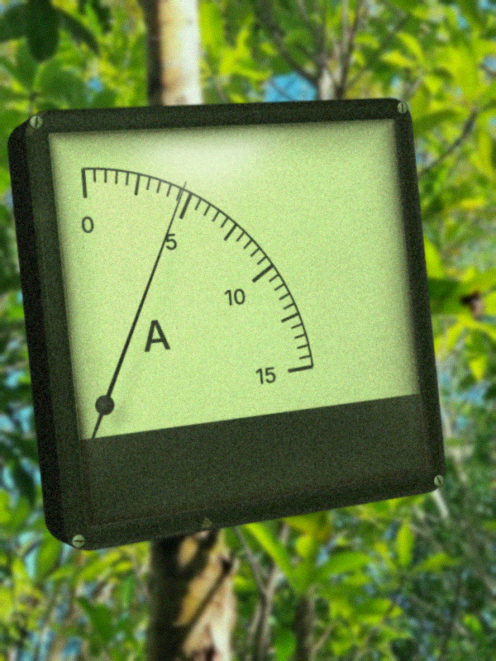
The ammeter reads 4.5 A
